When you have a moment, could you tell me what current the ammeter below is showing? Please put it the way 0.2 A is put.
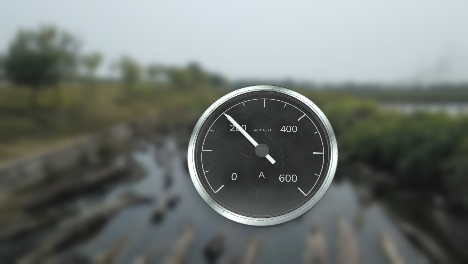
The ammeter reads 200 A
